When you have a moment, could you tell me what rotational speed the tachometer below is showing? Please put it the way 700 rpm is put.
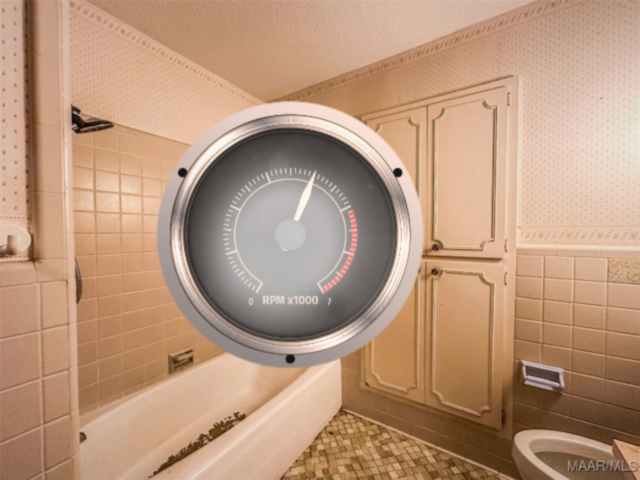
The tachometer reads 4000 rpm
